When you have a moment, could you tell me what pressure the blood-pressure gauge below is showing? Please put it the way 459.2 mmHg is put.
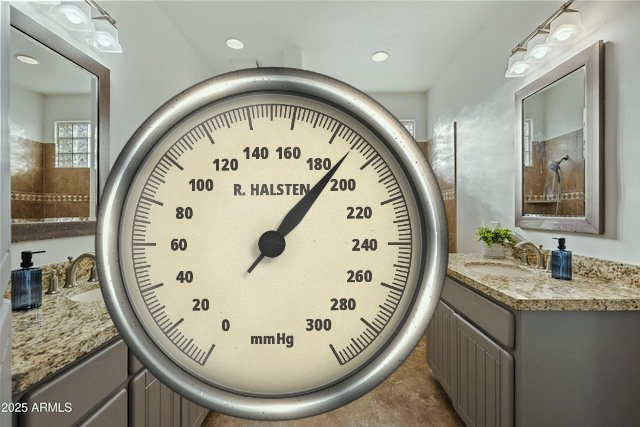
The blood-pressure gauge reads 190 mmHg
